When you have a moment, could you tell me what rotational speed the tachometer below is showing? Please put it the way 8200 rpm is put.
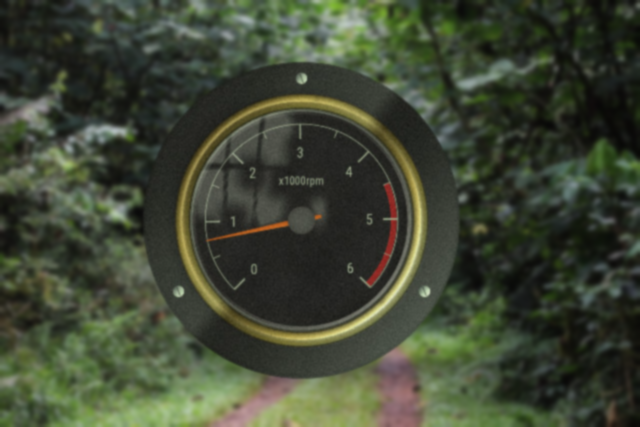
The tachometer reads 750 rpm
